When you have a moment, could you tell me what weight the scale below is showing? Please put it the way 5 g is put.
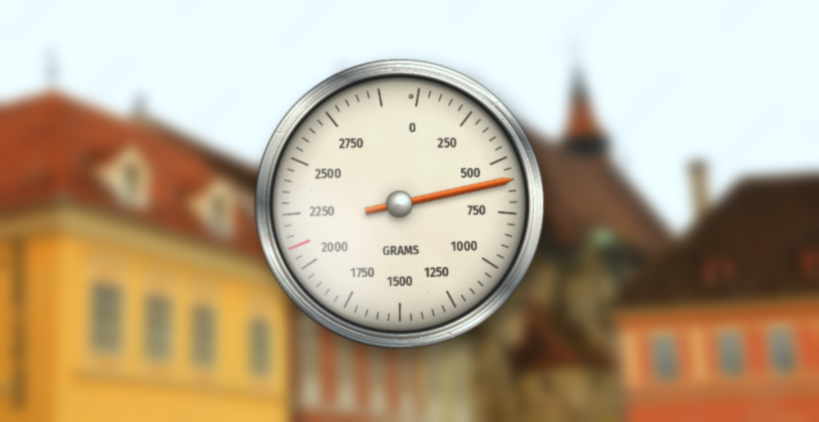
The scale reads 600 g
